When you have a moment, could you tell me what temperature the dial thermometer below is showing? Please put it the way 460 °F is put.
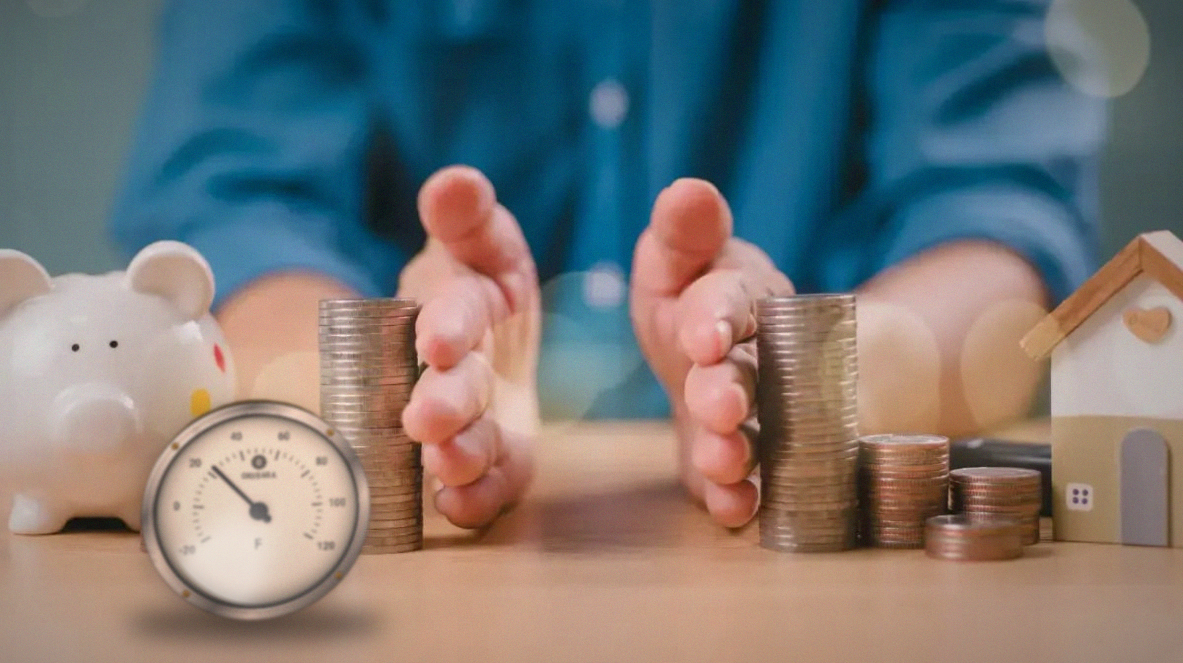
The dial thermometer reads 24 °F
